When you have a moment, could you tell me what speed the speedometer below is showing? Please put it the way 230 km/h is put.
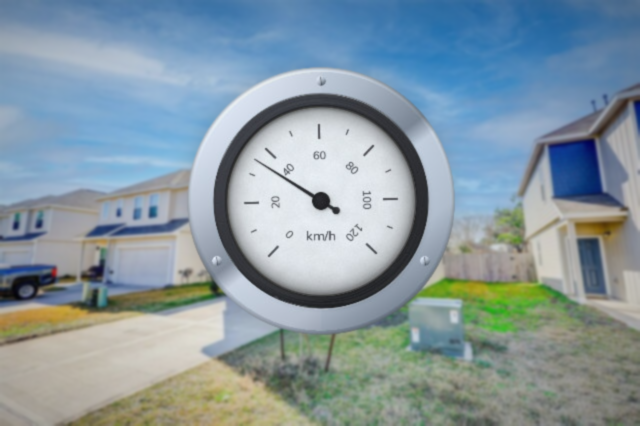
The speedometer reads 35 km/h
